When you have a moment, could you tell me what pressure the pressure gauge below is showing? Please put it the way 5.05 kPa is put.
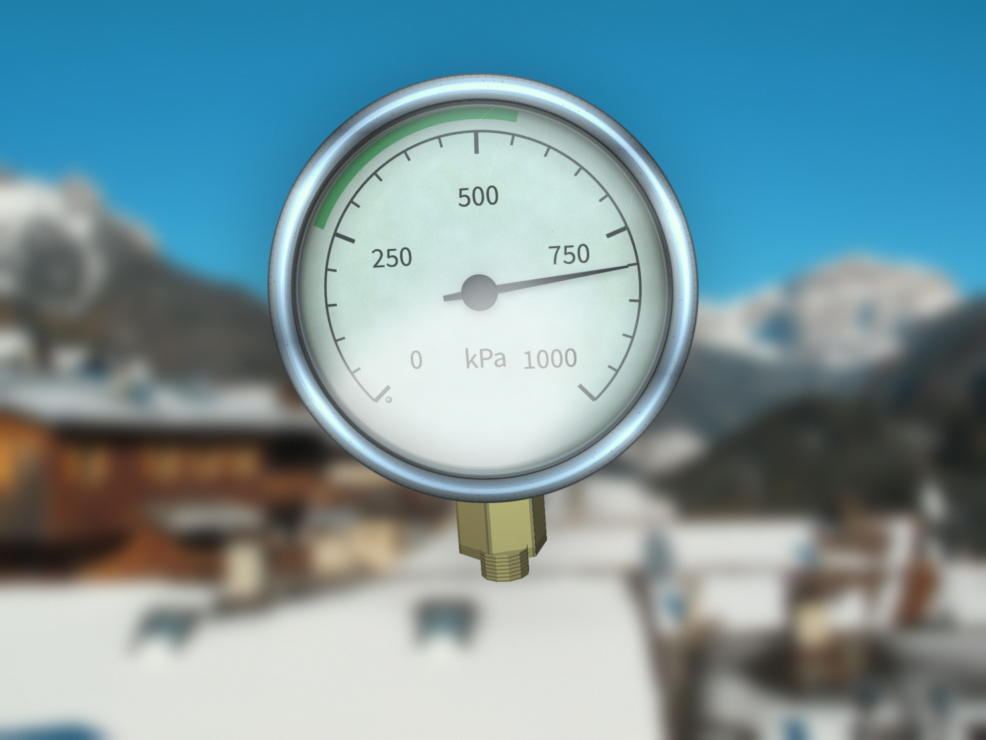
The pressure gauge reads 800 kPa
